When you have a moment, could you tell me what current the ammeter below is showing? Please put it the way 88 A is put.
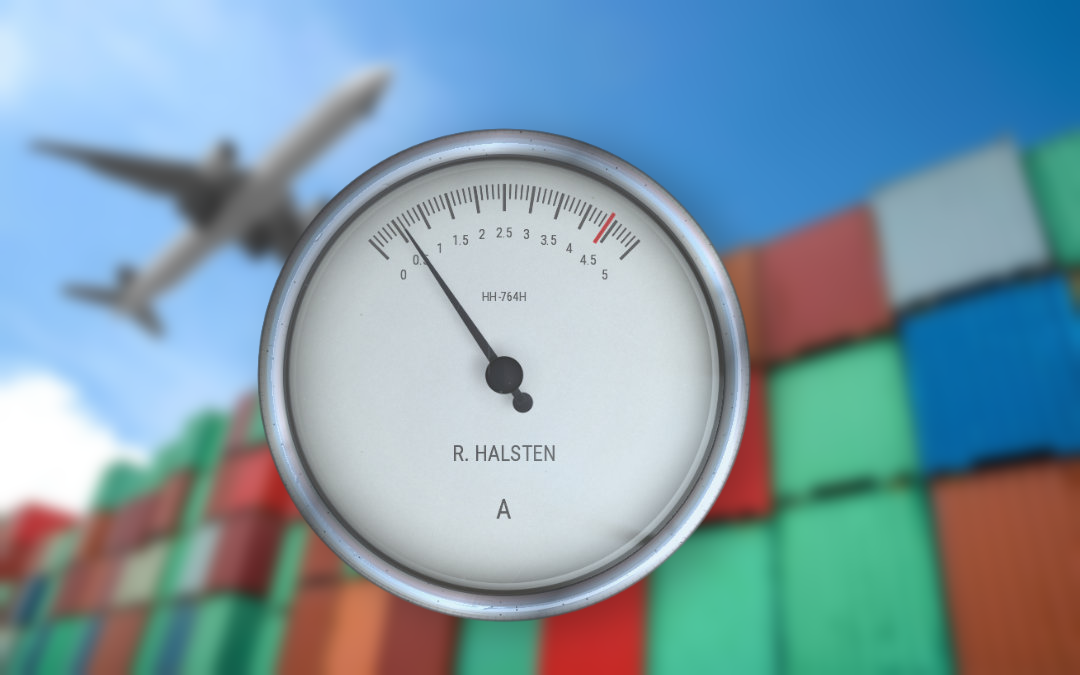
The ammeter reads 0.6 A
